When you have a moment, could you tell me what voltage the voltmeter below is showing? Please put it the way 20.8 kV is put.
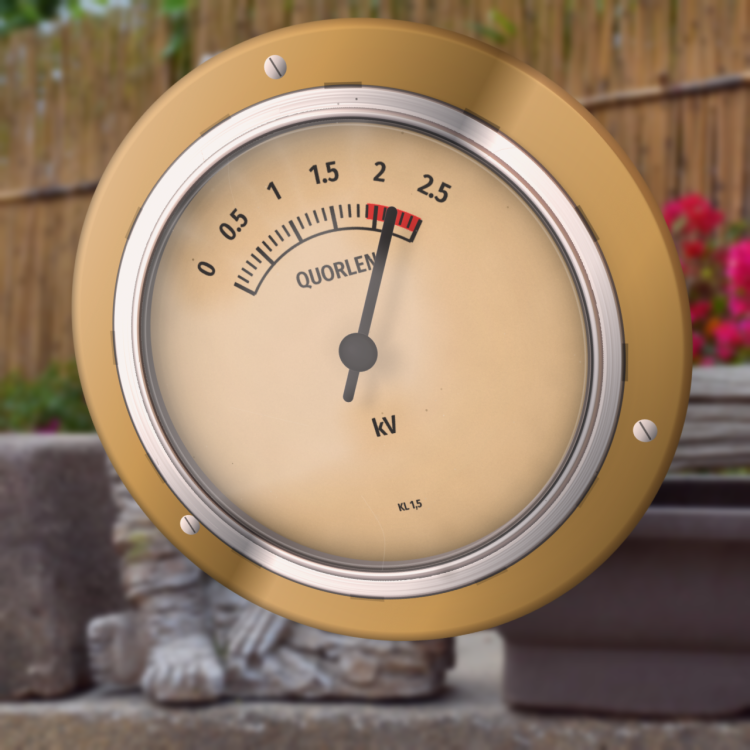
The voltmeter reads 2.2 kV
